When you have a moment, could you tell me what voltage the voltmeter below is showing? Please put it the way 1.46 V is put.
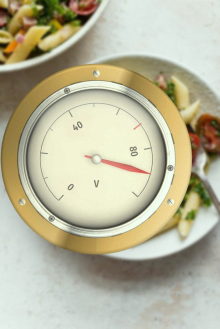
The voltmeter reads 90 V
